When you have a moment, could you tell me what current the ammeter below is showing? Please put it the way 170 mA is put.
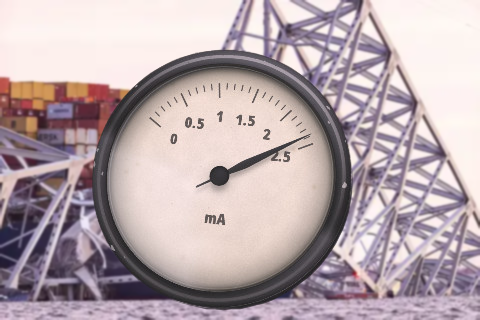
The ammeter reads 2.4 mA
